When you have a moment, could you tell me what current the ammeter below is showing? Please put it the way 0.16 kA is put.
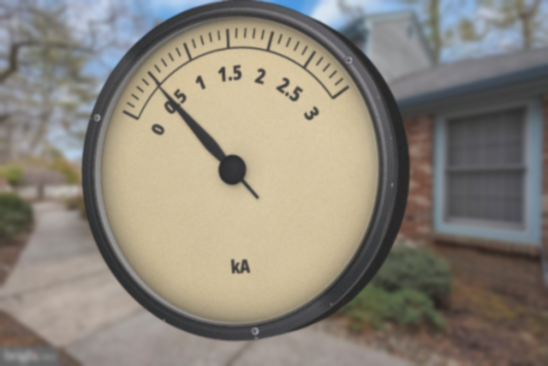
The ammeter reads 0.5 kA
